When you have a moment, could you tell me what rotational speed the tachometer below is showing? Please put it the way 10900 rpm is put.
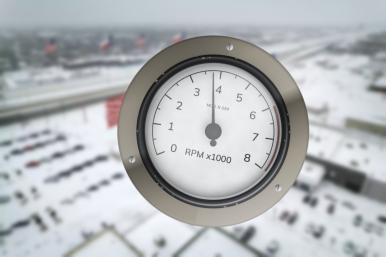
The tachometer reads 3750 rpm
